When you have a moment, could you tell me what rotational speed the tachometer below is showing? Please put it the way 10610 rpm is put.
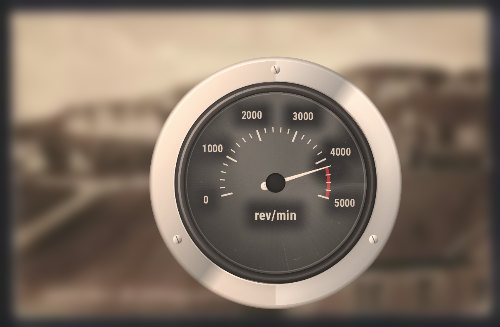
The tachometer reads 4200 rpm
